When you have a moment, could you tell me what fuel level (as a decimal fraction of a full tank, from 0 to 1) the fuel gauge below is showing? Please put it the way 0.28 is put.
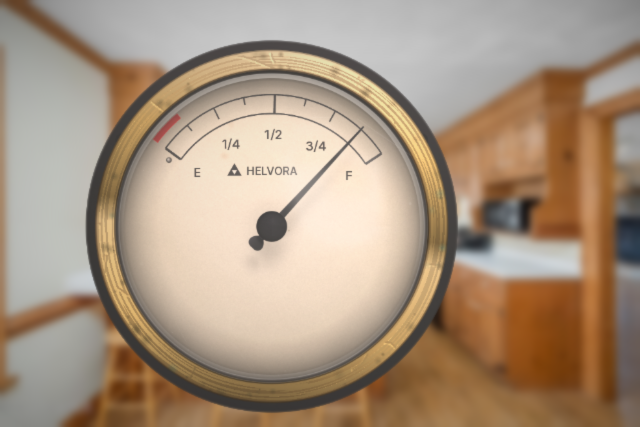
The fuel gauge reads 0.875
